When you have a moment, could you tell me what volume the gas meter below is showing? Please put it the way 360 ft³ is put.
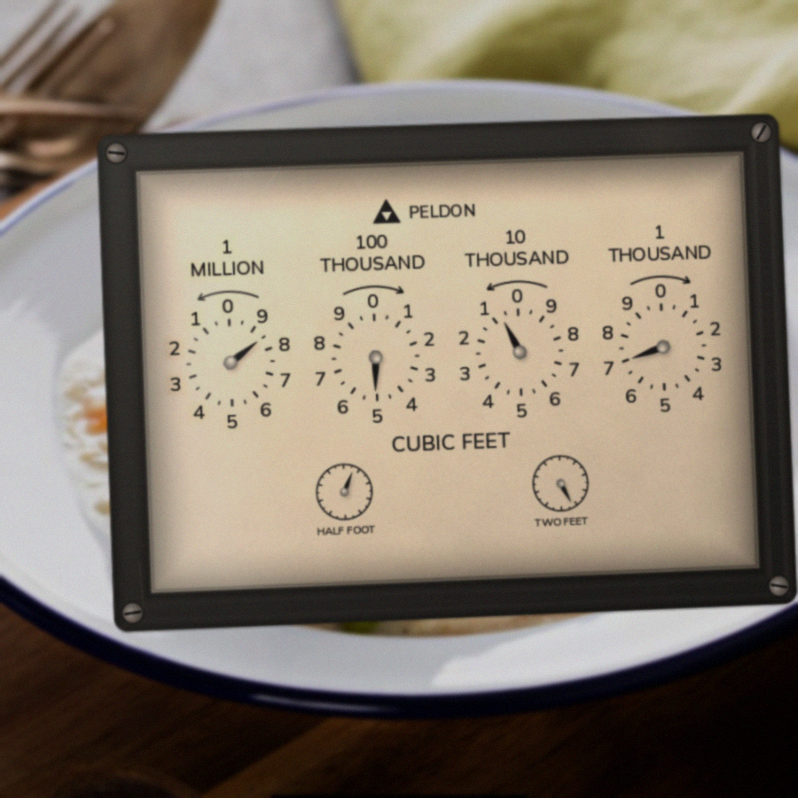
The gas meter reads 850700 ft³
